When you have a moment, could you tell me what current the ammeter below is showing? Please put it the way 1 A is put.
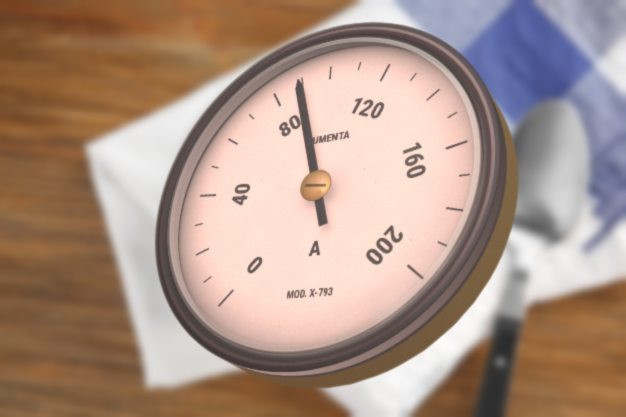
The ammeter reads 90 A
